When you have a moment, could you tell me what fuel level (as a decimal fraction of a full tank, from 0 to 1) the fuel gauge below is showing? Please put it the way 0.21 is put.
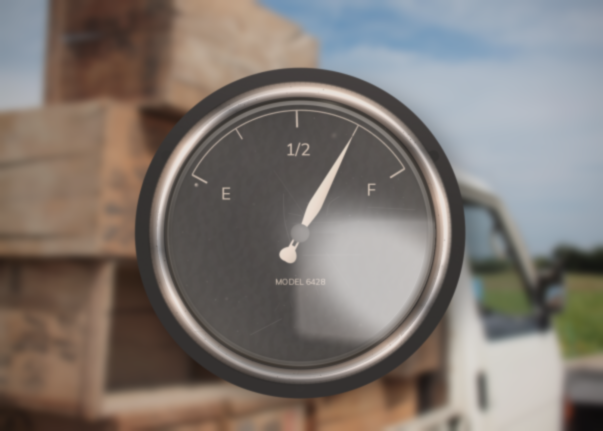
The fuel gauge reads 0.75
